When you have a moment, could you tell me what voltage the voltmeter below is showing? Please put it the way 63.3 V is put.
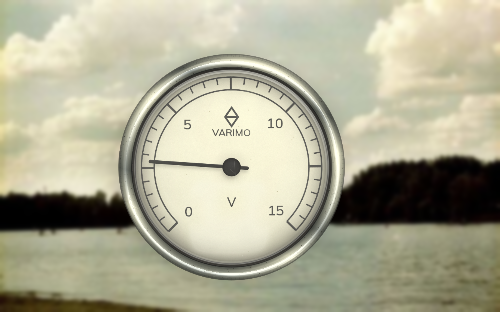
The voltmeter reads 2.75 V
